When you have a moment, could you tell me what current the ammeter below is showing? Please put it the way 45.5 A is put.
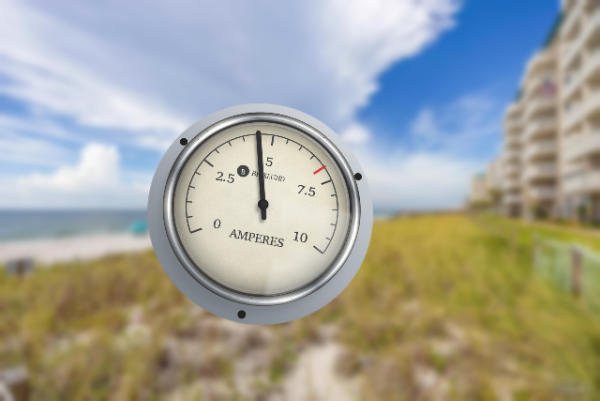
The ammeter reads 4.5 A
